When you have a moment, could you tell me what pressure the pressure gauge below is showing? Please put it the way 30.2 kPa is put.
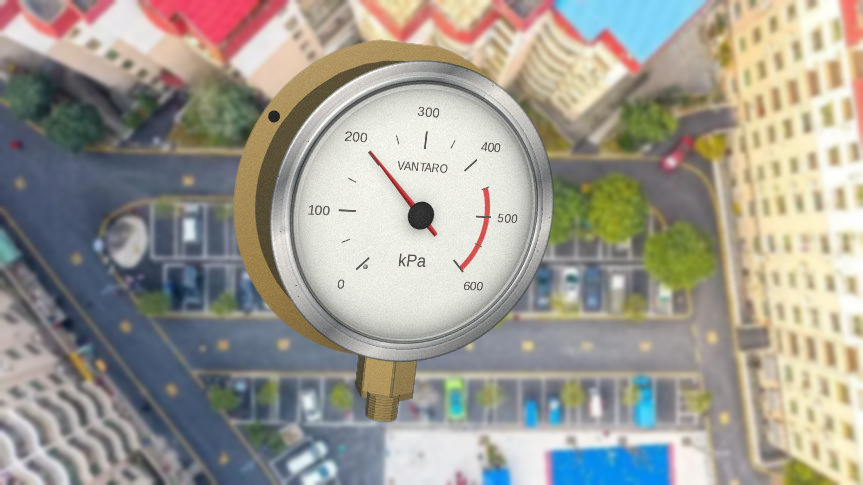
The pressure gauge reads 200 kPa
